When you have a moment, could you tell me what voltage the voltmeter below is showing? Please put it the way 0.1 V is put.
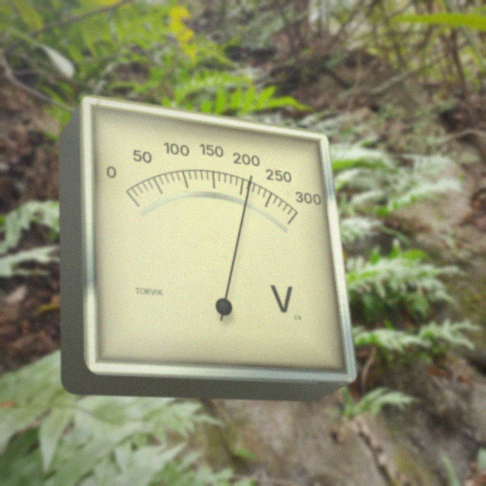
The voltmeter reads 210 V
